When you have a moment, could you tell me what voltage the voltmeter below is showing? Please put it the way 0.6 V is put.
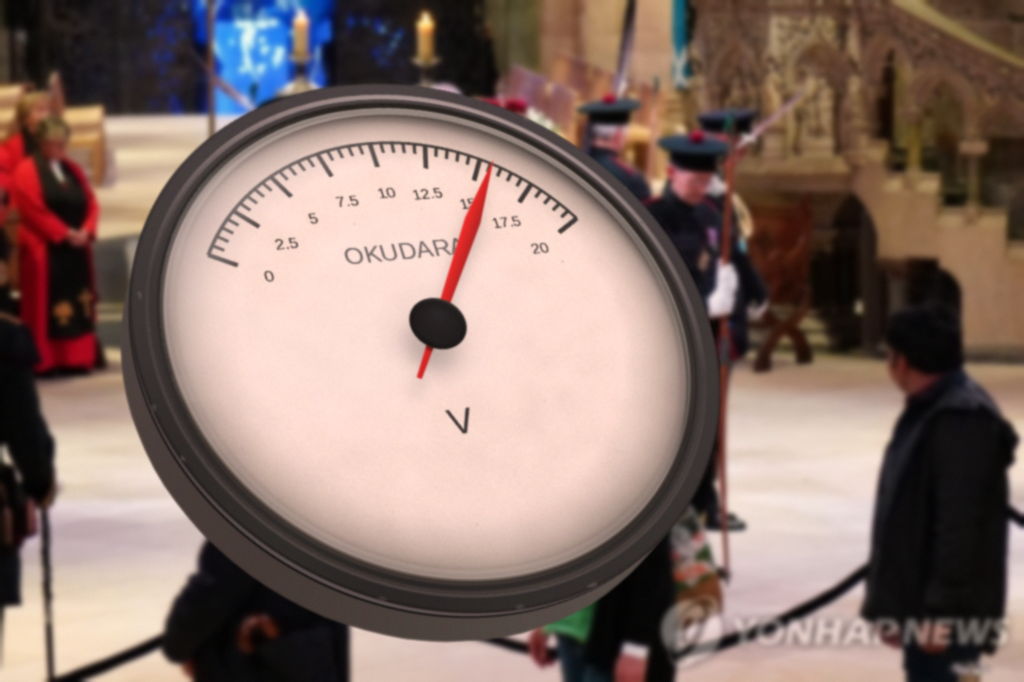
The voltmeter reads 15.5 V
